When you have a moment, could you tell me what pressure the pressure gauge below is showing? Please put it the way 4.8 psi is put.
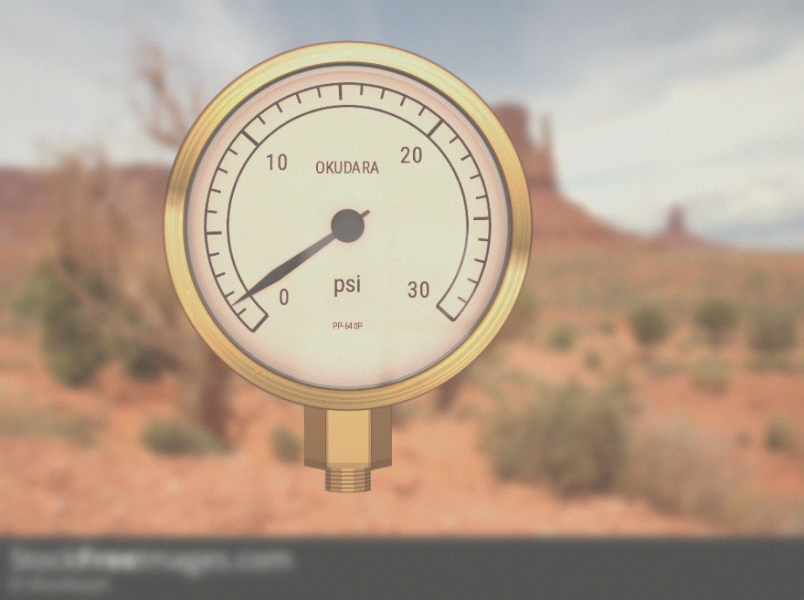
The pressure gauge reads 1.5 psi
